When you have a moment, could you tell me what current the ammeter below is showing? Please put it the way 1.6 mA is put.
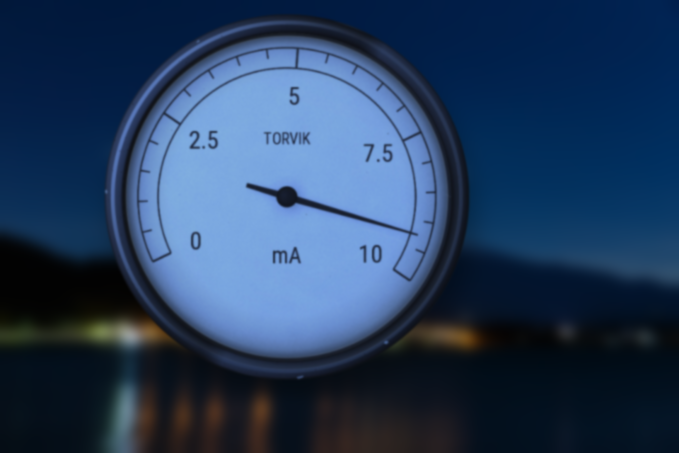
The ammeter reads 9.25 mA
